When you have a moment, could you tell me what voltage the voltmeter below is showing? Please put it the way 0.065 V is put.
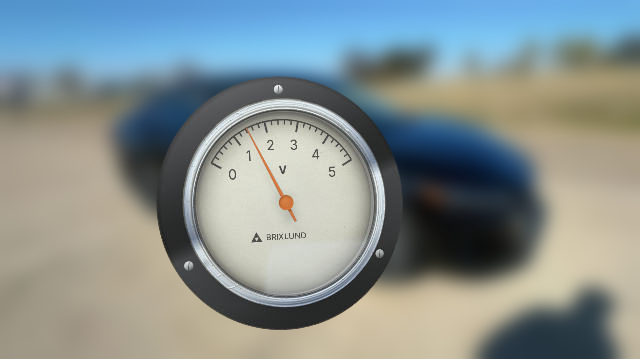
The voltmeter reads 1.4 V
